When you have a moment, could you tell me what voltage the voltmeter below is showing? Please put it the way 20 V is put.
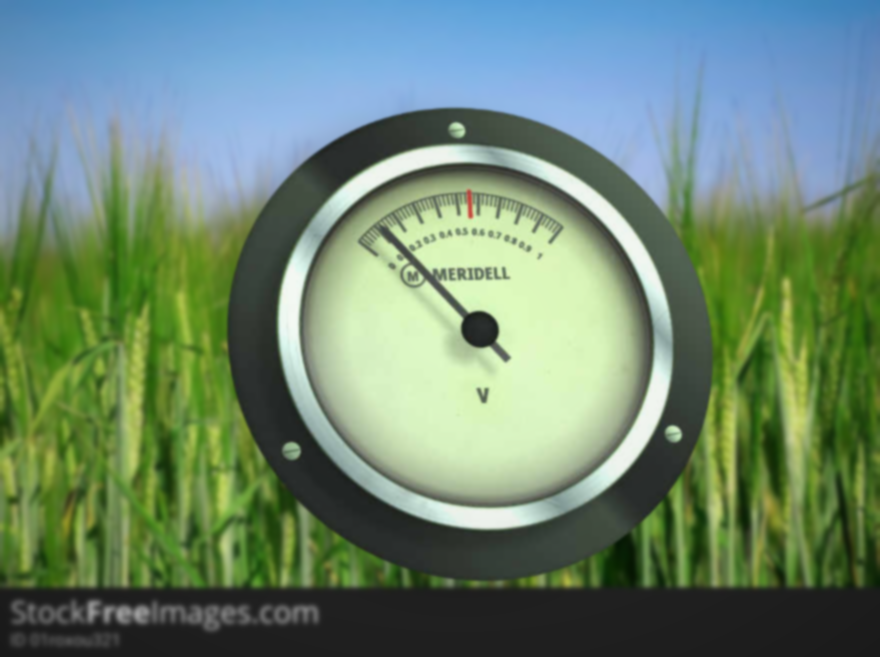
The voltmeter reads 0.1 V
